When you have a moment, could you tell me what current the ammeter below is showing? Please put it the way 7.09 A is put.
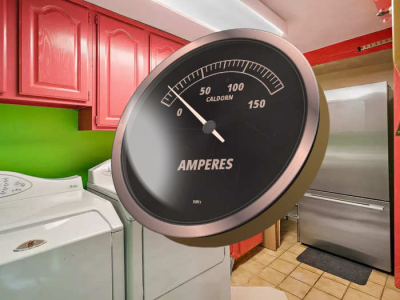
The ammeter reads 15 A
